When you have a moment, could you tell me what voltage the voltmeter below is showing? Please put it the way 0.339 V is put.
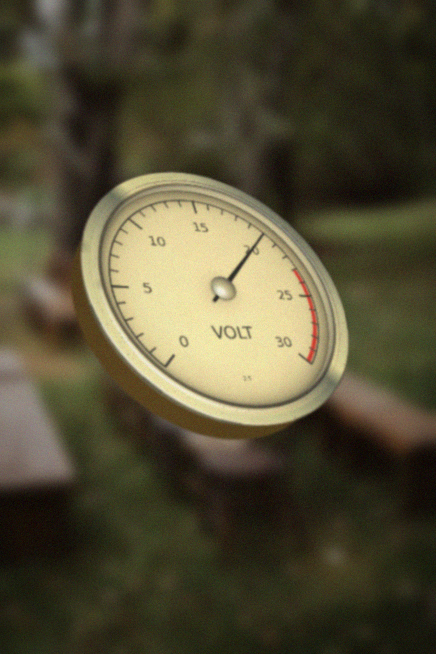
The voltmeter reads 20 V
